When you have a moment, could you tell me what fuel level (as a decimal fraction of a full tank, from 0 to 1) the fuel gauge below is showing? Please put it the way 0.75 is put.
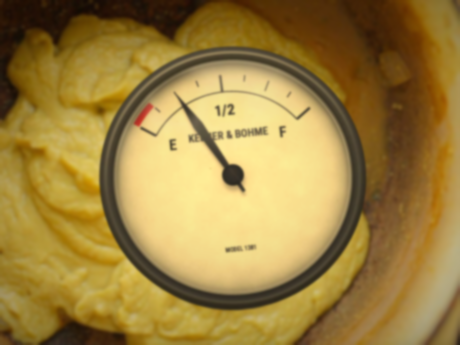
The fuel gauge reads 0.25
